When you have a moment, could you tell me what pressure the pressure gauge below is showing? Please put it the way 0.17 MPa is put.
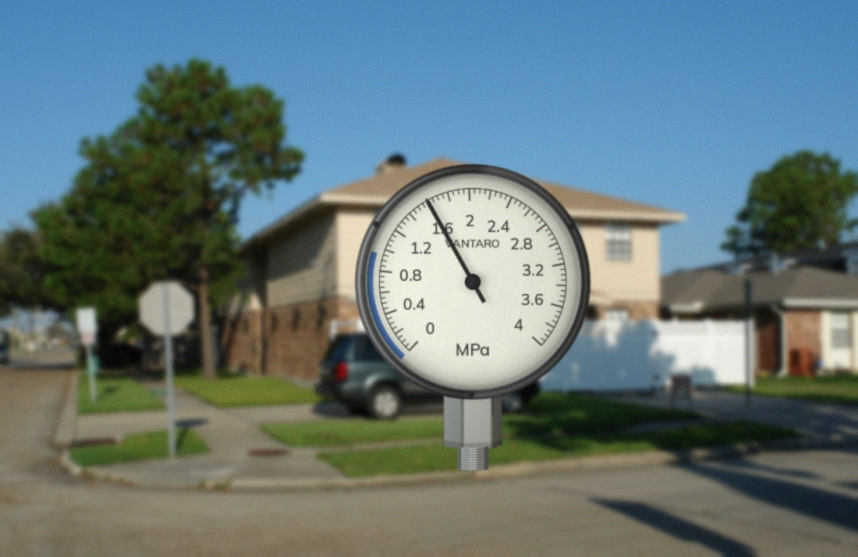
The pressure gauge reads 1.6 MPa
